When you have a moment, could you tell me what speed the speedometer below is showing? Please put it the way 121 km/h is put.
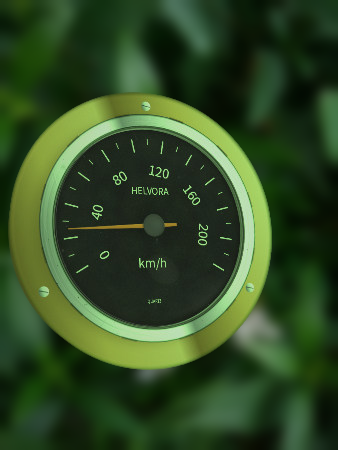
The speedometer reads 25 km/h
